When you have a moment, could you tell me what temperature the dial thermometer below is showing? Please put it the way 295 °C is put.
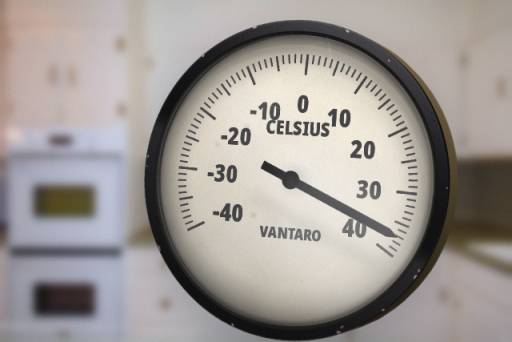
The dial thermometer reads 37 °C
